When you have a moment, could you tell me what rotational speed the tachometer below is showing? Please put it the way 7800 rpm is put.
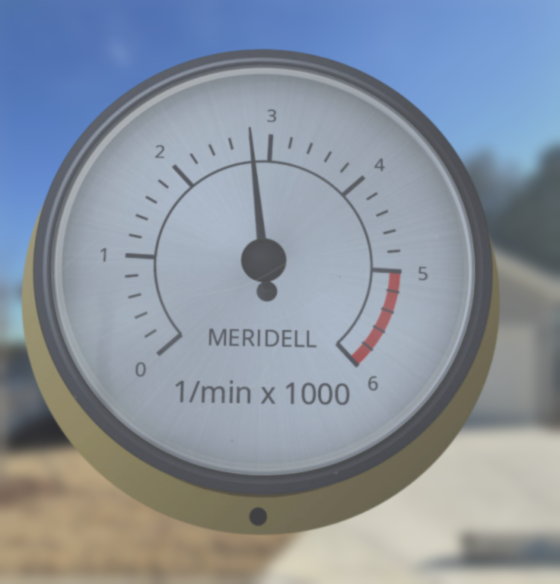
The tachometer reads 2800 rpm
